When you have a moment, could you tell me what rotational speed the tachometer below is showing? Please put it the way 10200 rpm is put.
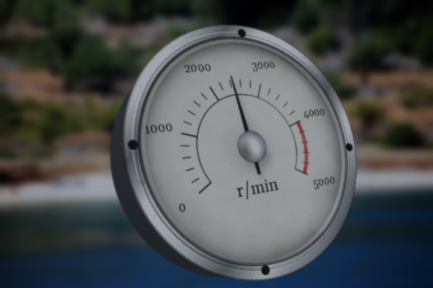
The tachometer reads 2400 rpm
